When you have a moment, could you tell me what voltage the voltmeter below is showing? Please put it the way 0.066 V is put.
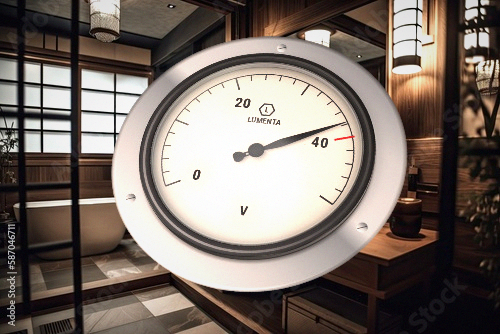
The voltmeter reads 38 V
